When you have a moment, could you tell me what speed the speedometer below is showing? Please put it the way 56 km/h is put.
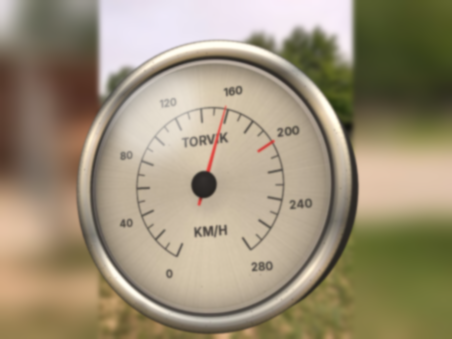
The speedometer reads 160 km/h
